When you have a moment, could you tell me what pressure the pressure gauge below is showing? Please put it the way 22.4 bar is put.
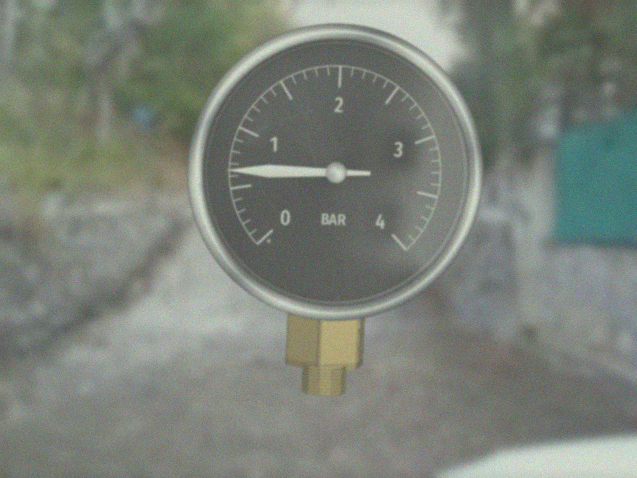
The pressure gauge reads 0.65 bar
